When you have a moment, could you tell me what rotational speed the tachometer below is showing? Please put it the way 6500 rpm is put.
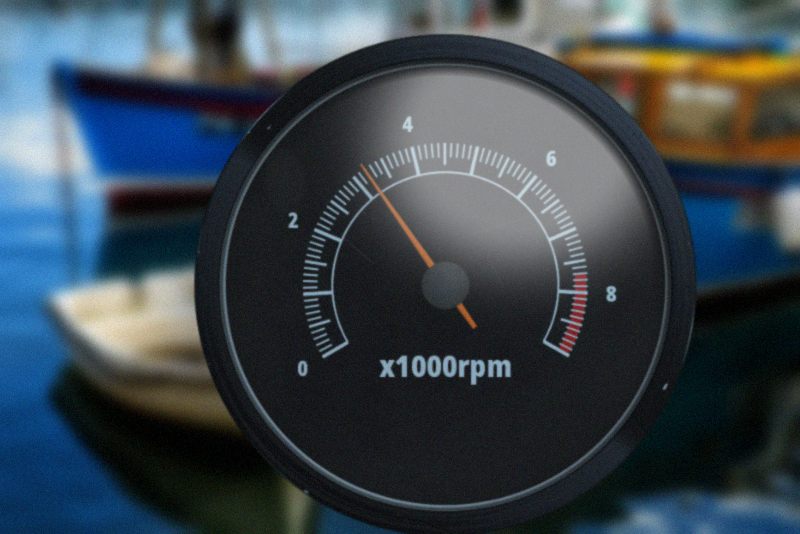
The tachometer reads 3200 rpm
